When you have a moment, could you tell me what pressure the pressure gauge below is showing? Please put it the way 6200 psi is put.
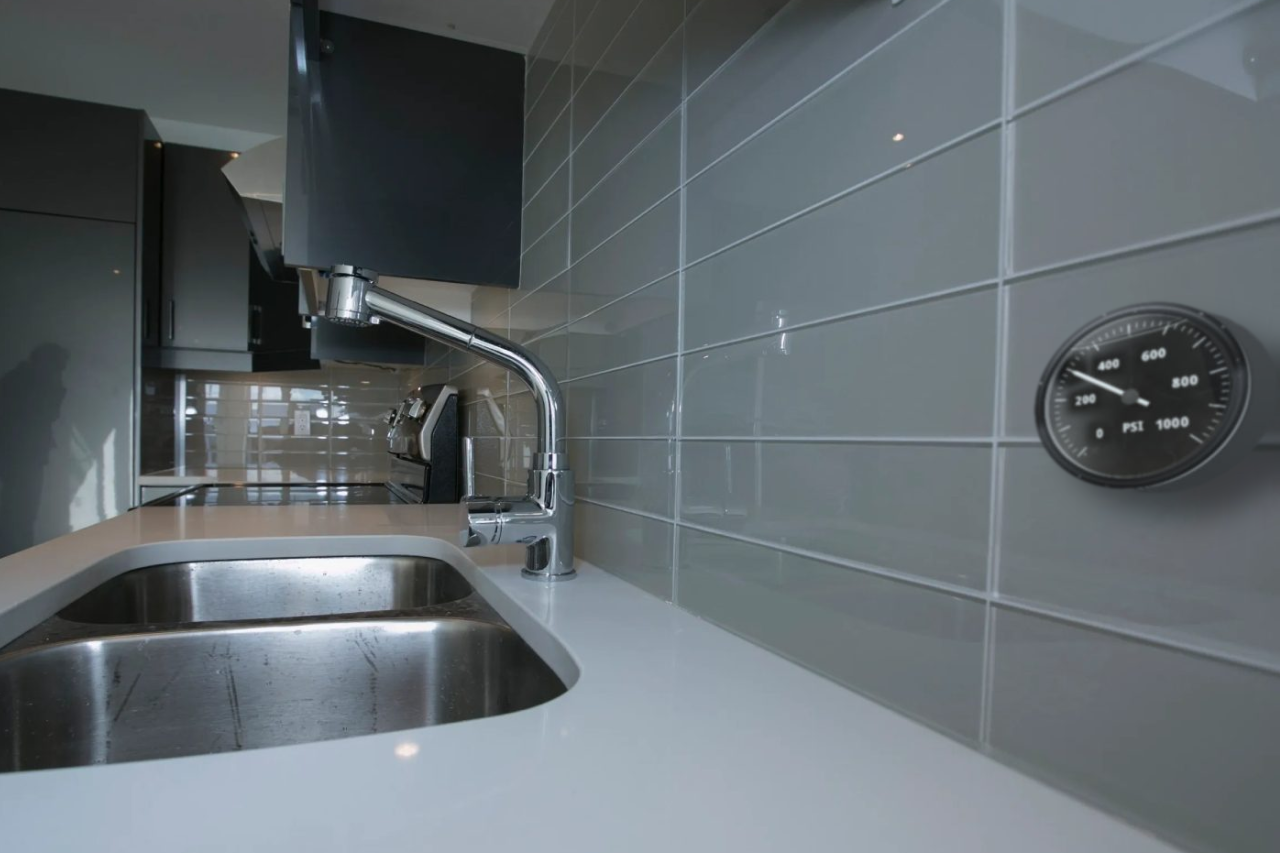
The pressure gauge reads 300 psi
